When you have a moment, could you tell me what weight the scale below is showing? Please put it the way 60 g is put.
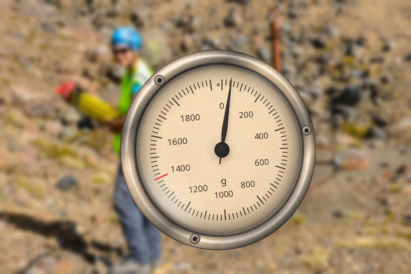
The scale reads 40 g
